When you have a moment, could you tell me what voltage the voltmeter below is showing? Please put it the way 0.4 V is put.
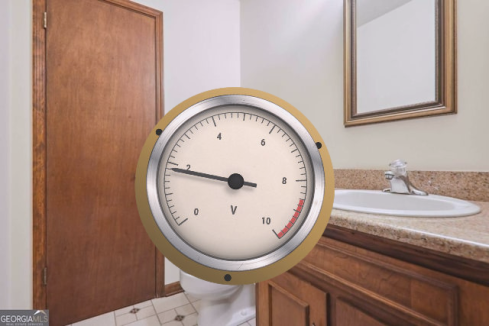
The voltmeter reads 1.8 V
